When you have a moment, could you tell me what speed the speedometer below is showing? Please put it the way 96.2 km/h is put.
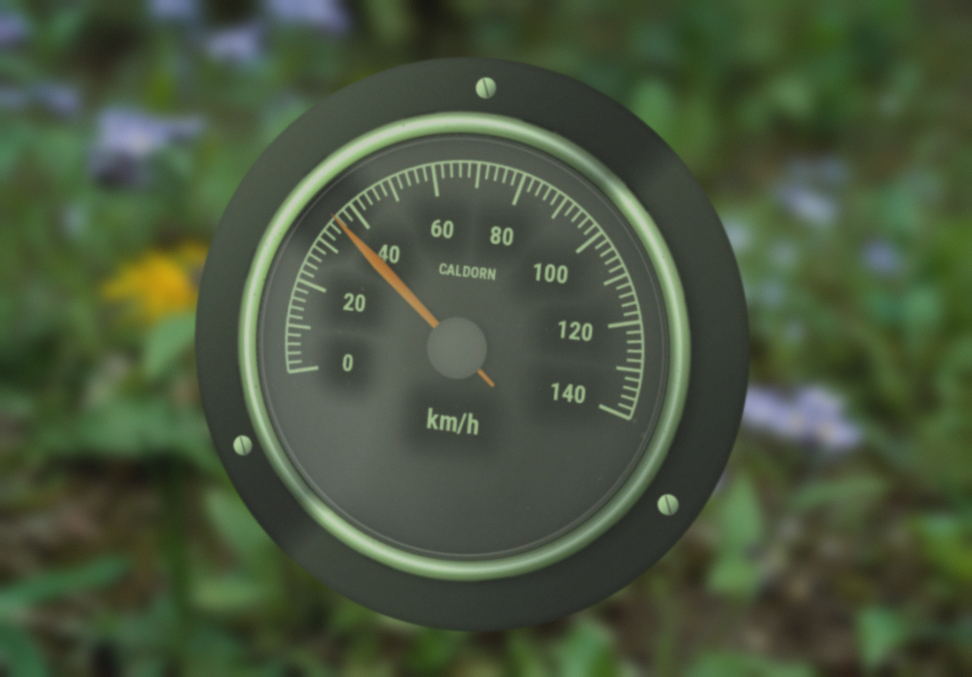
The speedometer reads 36 km/h
